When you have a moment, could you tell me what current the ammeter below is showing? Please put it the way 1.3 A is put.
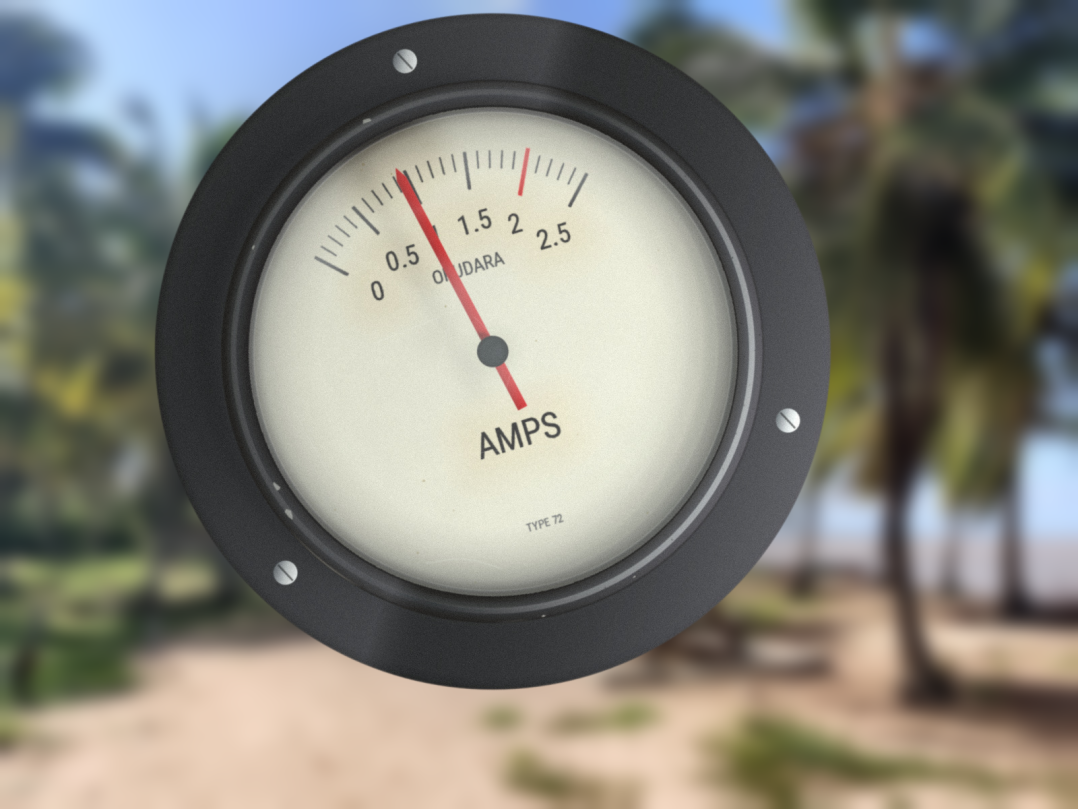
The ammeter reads 0.95 A
